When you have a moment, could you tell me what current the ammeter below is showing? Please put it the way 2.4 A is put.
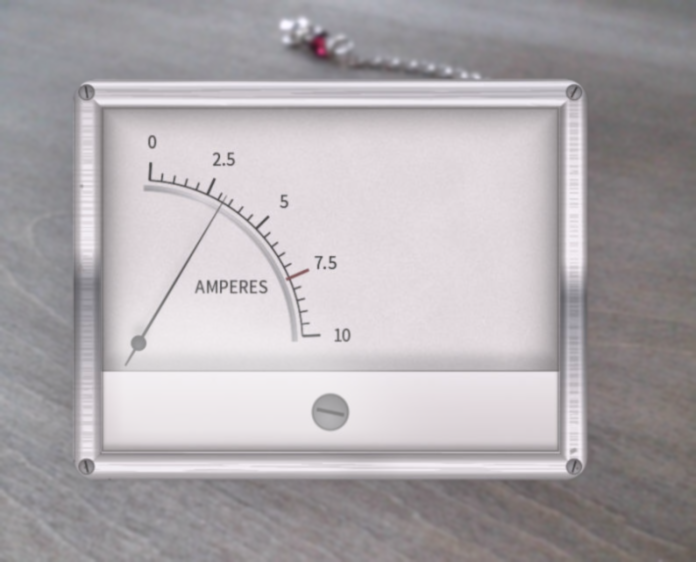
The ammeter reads 3.25 A
